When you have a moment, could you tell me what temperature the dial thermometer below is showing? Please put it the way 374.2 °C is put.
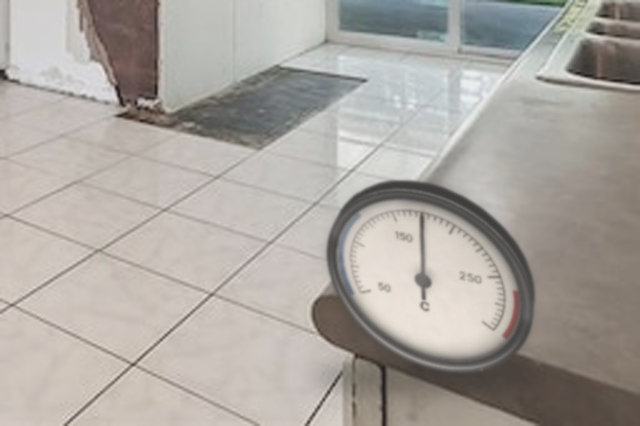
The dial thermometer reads 175 °C
